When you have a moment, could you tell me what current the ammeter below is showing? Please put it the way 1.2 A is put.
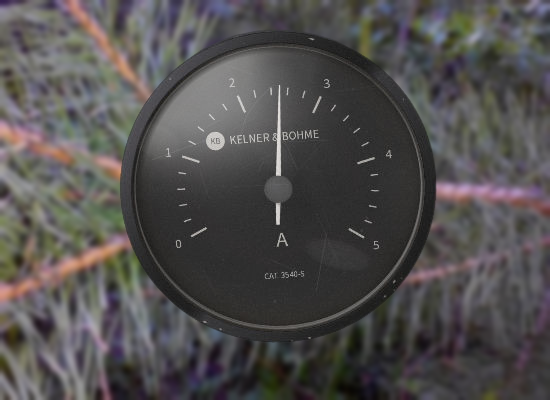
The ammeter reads 2.5 A
